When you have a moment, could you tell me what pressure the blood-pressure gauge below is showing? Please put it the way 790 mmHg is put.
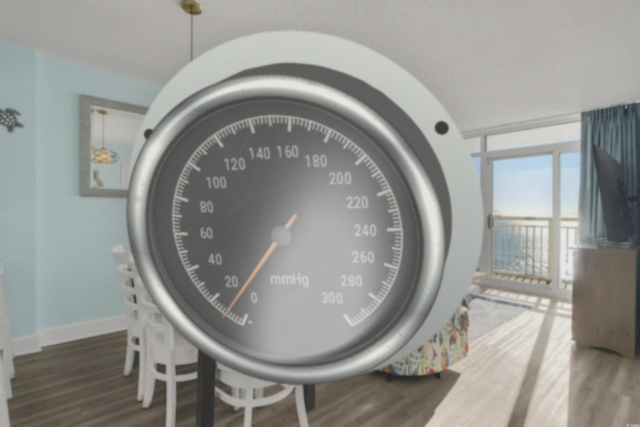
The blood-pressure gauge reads 10 mmHg
